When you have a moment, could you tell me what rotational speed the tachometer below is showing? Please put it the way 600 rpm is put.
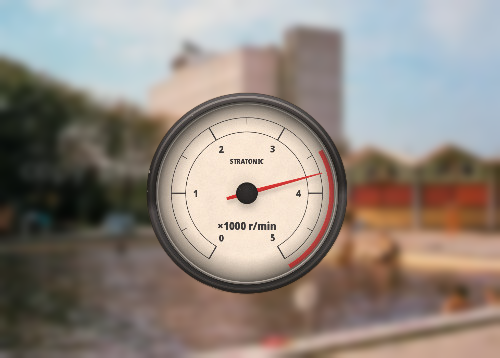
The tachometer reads 3750 rpm
